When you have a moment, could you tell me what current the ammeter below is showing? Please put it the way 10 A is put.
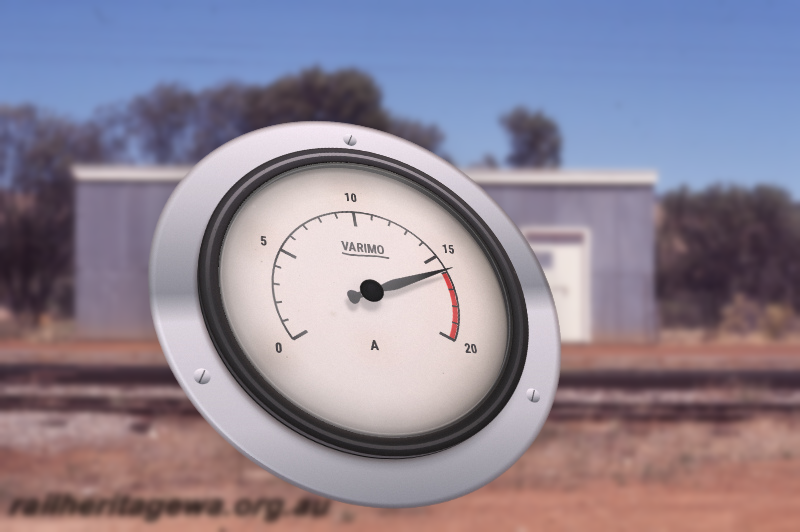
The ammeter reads 16 A
